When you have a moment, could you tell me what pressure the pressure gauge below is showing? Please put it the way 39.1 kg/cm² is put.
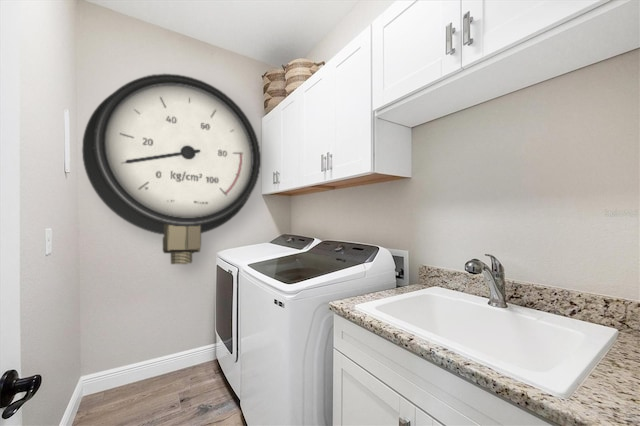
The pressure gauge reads 10 kg/cm²
